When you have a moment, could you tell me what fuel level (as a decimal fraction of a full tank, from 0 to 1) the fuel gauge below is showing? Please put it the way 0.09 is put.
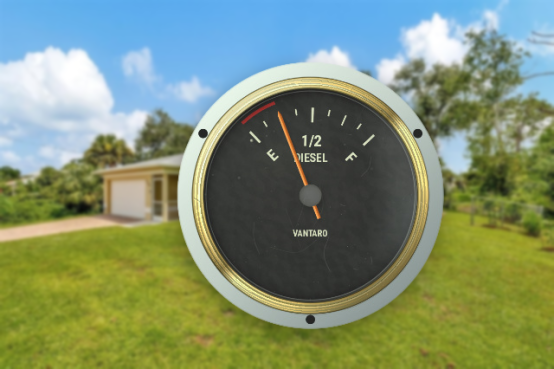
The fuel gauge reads 0.25
